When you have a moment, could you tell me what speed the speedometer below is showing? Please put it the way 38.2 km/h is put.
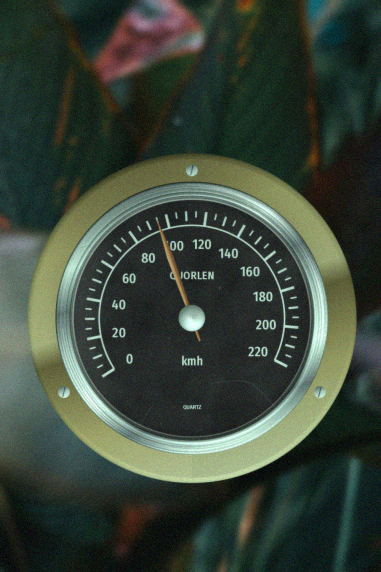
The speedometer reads 95 km/h
